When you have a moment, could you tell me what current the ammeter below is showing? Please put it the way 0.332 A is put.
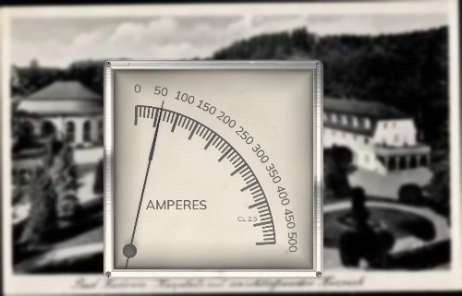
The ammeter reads 60 A
